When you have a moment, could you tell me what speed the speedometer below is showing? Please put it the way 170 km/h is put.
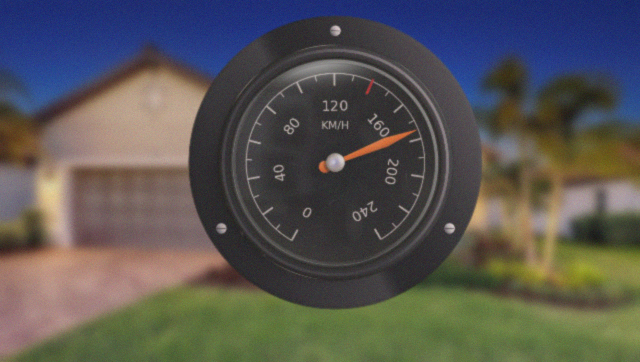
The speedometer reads 175 km/h
